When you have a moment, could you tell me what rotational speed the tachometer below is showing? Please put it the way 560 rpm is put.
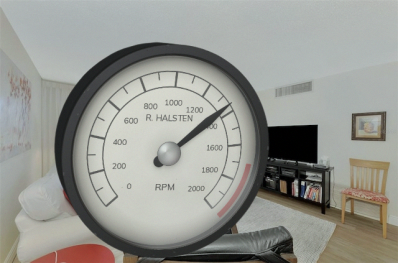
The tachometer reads 1350 rpm
